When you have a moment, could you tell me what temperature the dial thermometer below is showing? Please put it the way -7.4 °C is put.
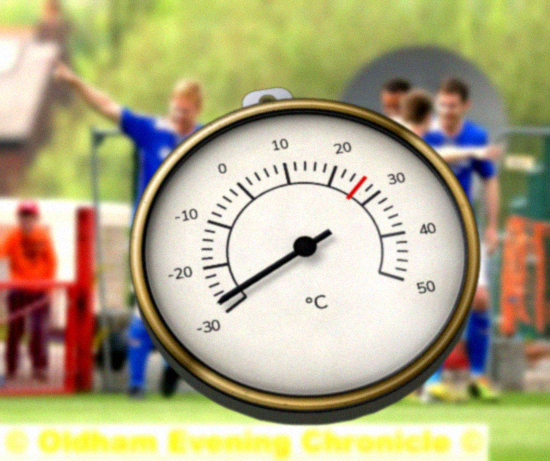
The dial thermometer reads -28 °C
